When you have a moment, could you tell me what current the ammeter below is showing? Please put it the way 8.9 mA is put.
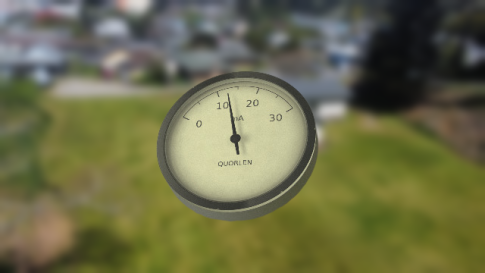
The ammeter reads 12.5 mA
